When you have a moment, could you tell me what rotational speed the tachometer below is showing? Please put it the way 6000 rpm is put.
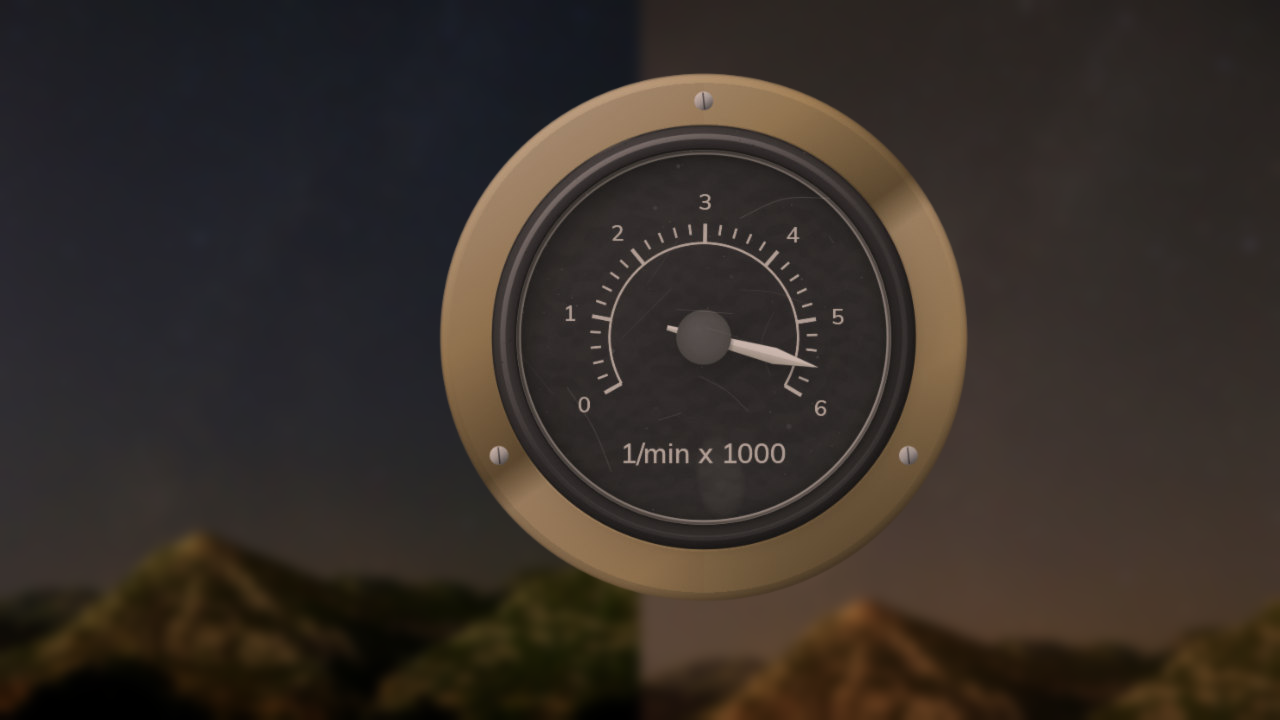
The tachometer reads 5600 rpm
